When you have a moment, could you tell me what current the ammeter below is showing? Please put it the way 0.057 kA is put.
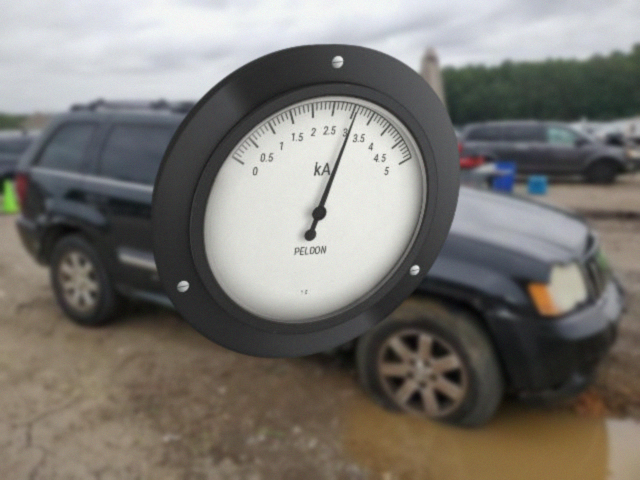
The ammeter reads 3 kA
